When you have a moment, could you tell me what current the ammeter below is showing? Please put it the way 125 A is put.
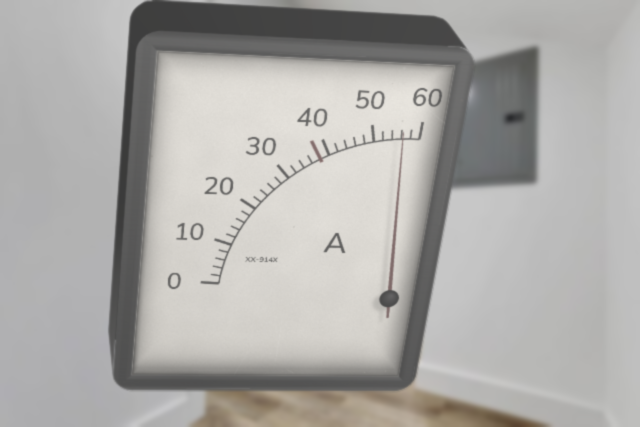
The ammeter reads 56 A
